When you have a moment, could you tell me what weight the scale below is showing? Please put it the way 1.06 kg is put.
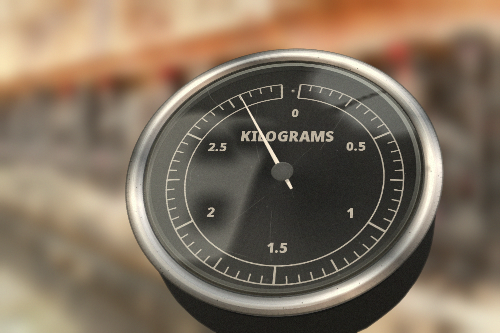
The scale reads 2.8 kg
